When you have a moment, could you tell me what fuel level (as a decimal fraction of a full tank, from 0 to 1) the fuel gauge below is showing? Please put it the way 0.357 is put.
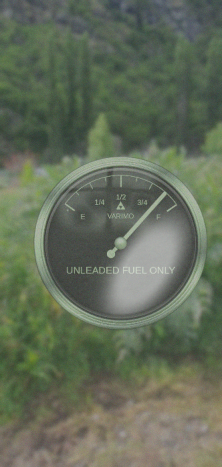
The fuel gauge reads 0.875
